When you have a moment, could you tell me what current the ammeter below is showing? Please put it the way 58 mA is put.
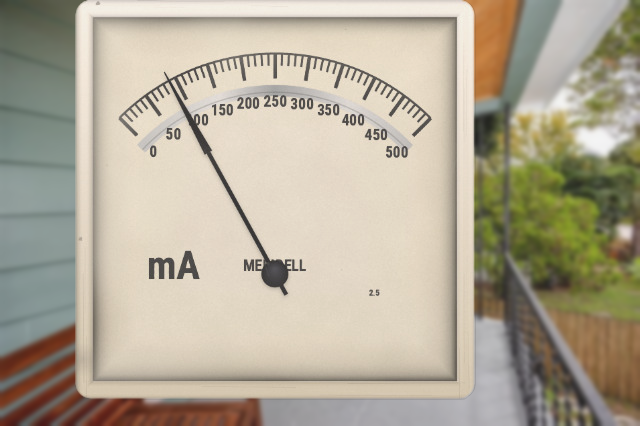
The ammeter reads 90 mA
